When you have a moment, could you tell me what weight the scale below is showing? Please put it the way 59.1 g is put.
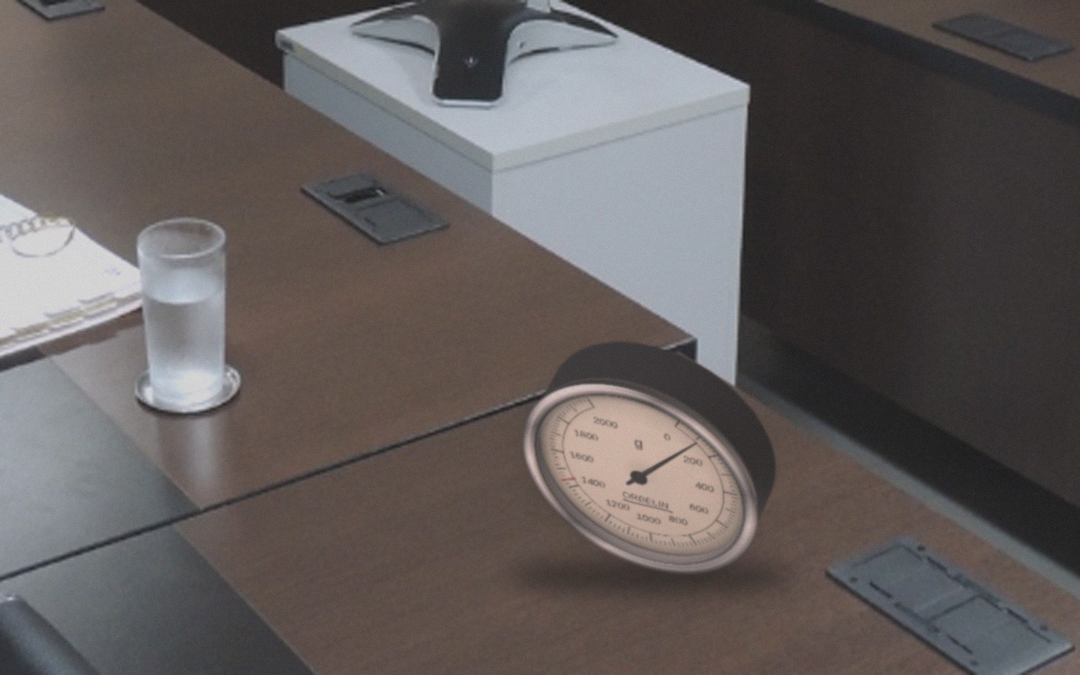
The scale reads 100 g
